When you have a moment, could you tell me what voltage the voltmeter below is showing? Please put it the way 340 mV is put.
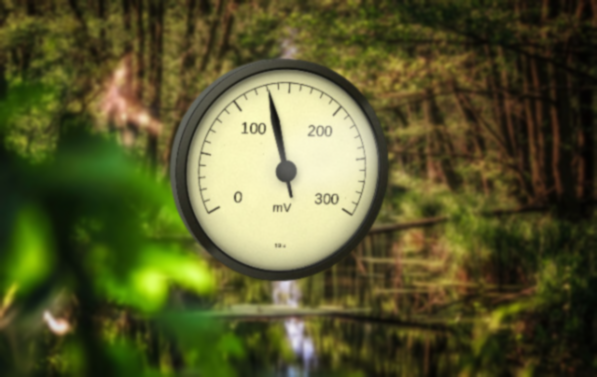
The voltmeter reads 130 mV
